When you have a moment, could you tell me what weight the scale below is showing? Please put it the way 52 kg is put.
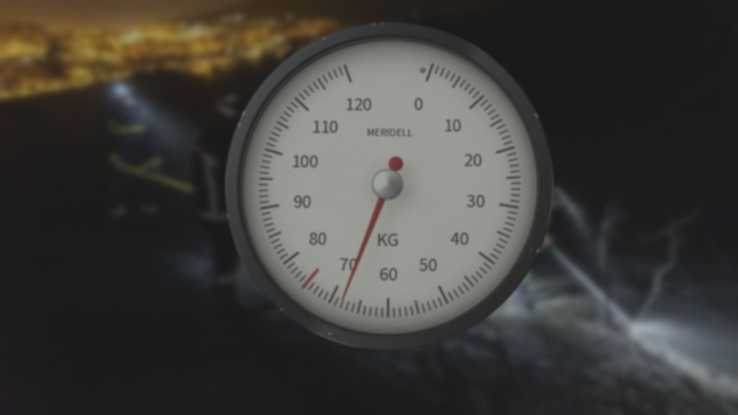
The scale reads 68 kg
